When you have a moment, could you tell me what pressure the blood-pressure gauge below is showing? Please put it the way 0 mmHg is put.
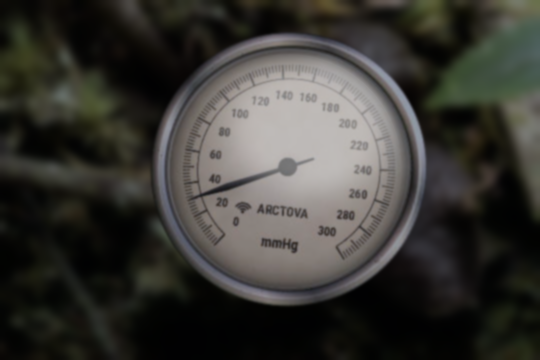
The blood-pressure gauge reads 30 mmHg
